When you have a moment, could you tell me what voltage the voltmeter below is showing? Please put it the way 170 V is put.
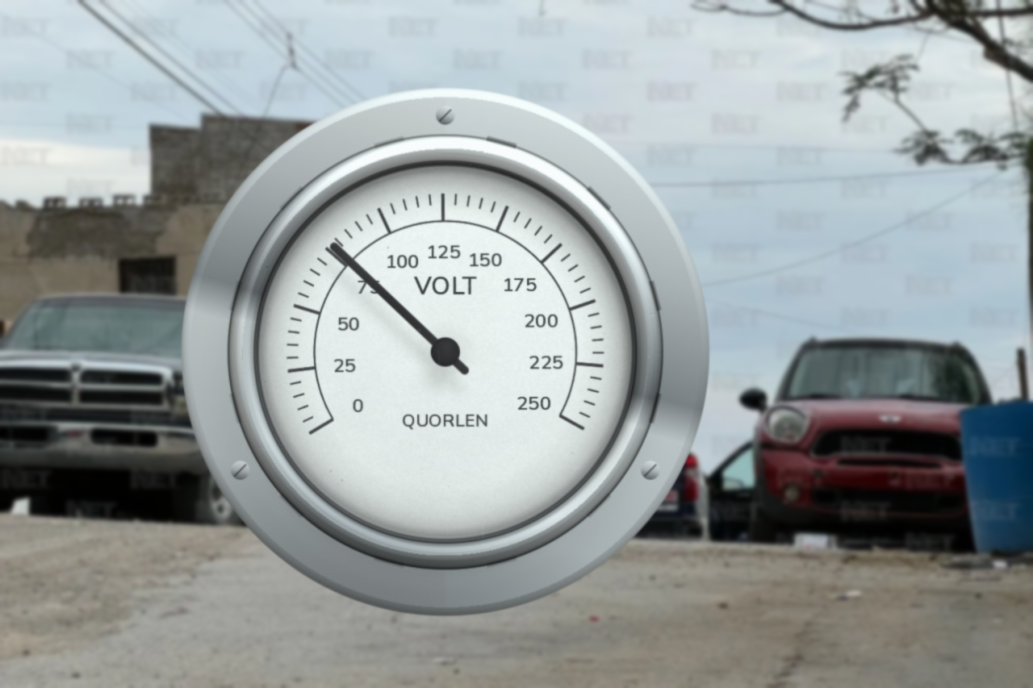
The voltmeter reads 77.5 V
